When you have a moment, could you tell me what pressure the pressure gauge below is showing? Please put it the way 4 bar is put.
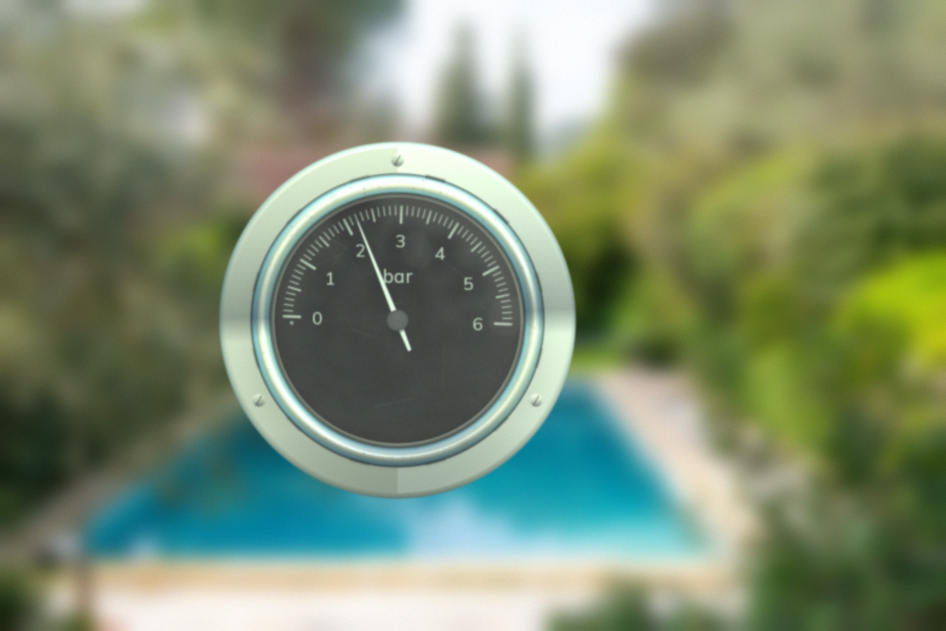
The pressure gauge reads 2.2 bar
